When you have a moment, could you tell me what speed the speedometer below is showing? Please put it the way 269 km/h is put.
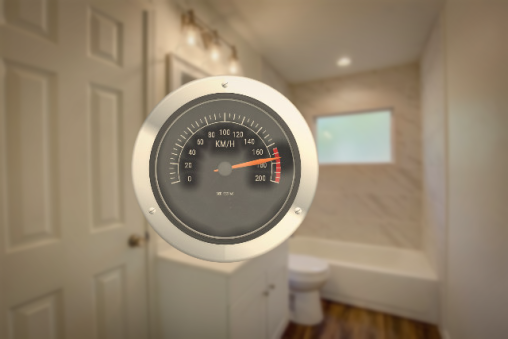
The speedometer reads 175 km/h
